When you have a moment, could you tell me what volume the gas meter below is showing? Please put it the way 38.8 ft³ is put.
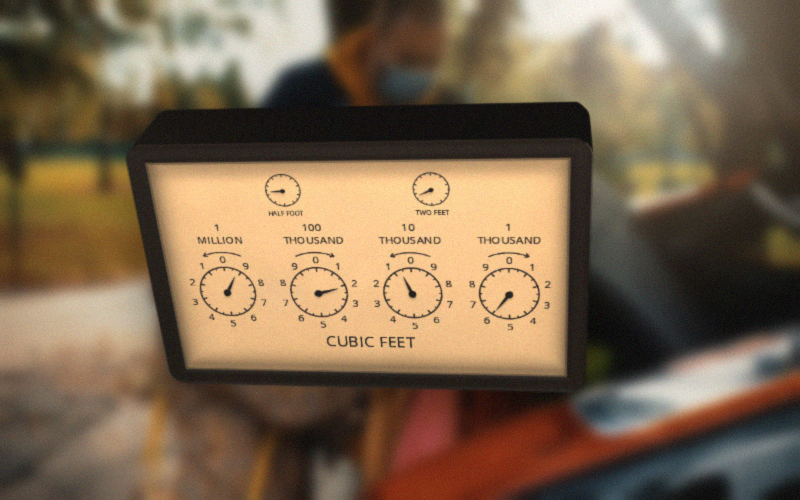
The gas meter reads 920600 ft³
